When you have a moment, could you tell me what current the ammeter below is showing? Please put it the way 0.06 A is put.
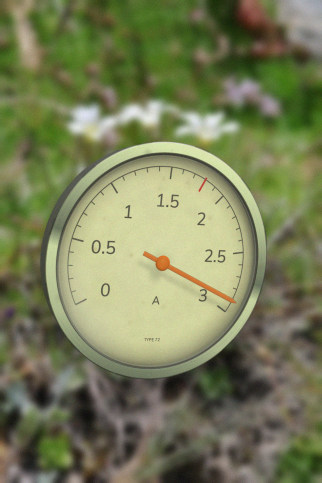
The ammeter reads 2.9 A
